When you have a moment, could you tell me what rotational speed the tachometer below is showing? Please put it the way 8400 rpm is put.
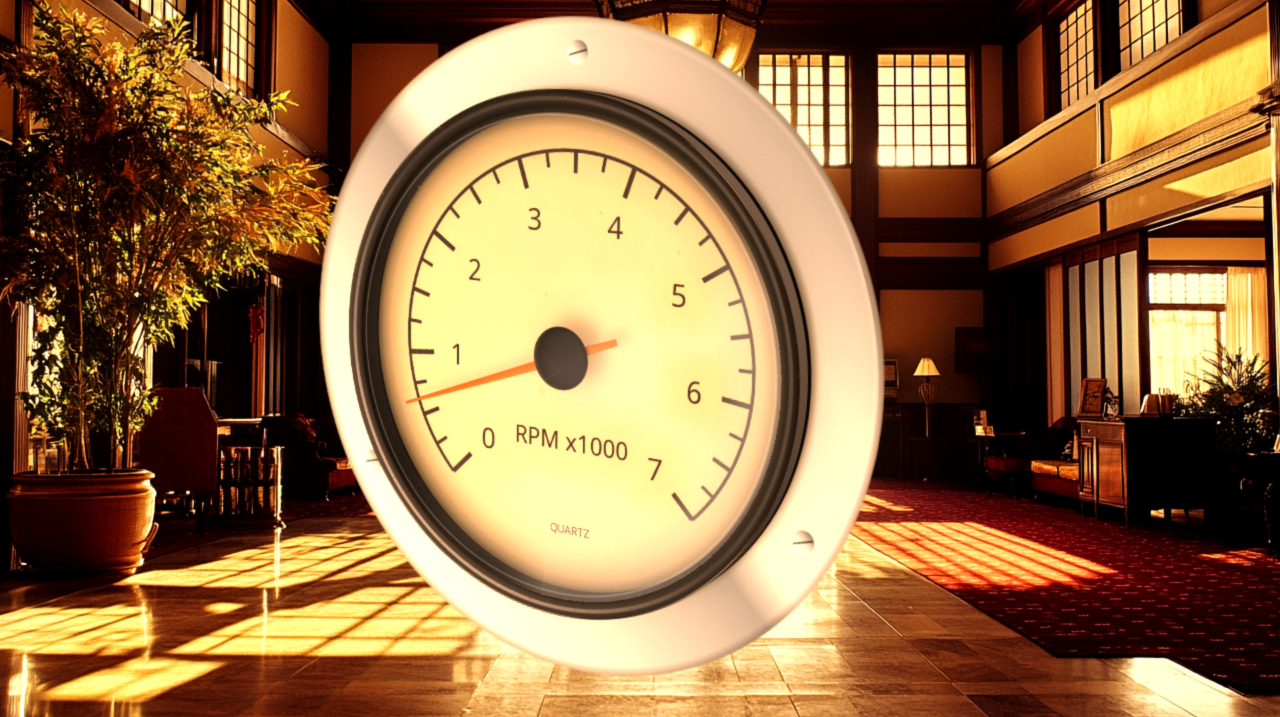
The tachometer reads 625 rpm
